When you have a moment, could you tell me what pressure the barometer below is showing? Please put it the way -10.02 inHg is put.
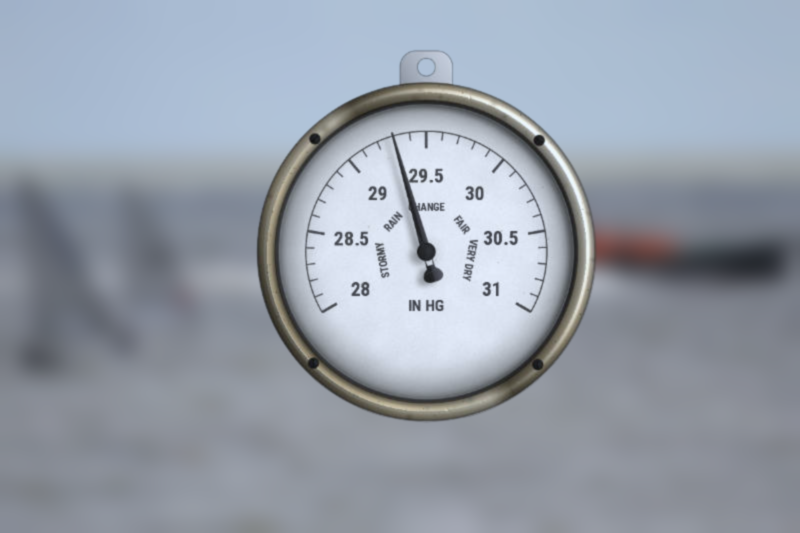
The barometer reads 29.3 inHg
